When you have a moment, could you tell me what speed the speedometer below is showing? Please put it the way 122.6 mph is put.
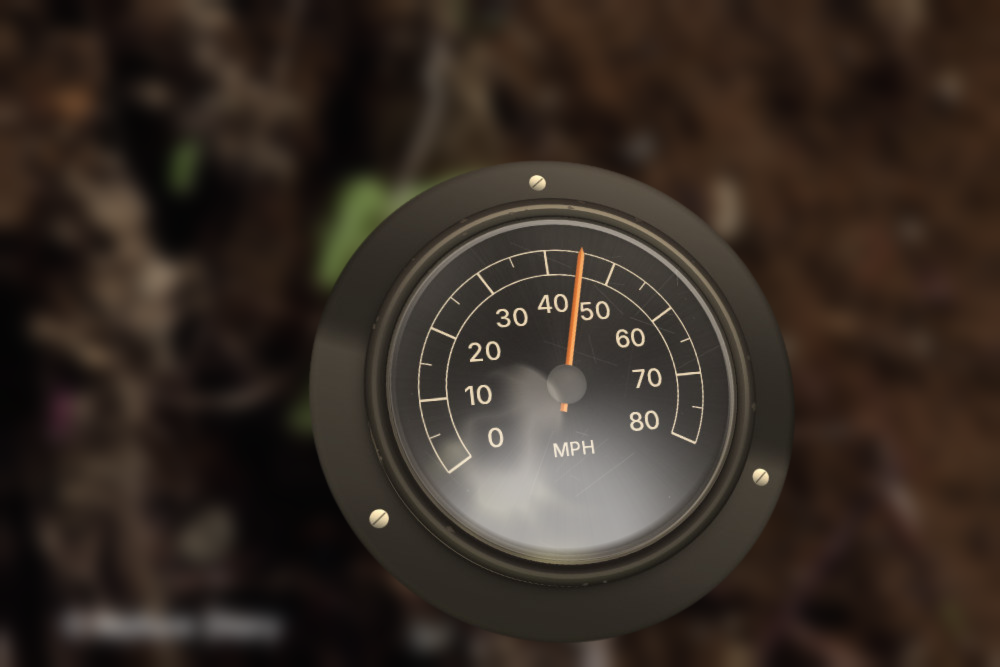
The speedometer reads 45 mph
